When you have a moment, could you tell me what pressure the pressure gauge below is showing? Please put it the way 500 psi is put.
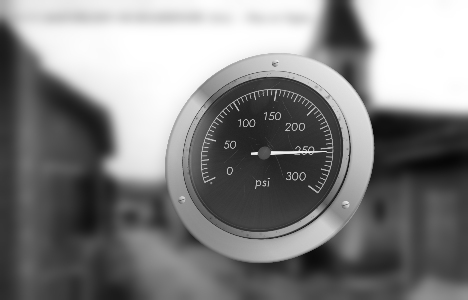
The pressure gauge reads 255 psi
